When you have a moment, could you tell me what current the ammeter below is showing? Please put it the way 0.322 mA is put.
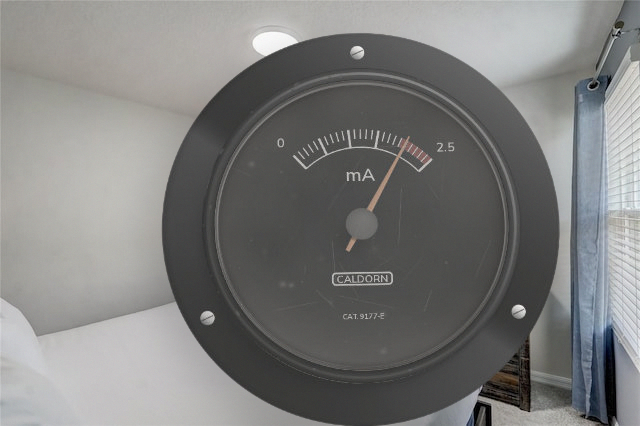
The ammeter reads 2 mA
